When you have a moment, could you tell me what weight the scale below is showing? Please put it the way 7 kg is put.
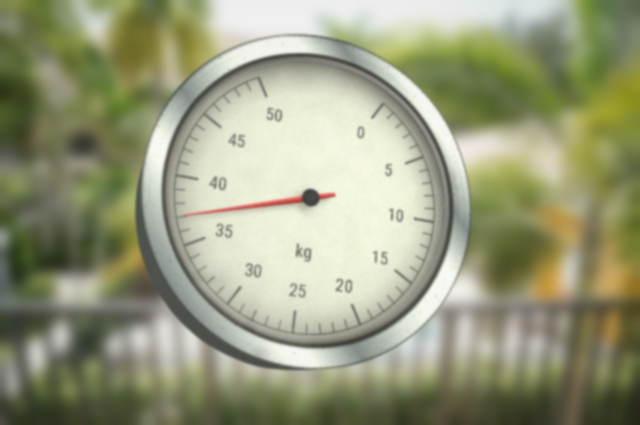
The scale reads 37 kg
